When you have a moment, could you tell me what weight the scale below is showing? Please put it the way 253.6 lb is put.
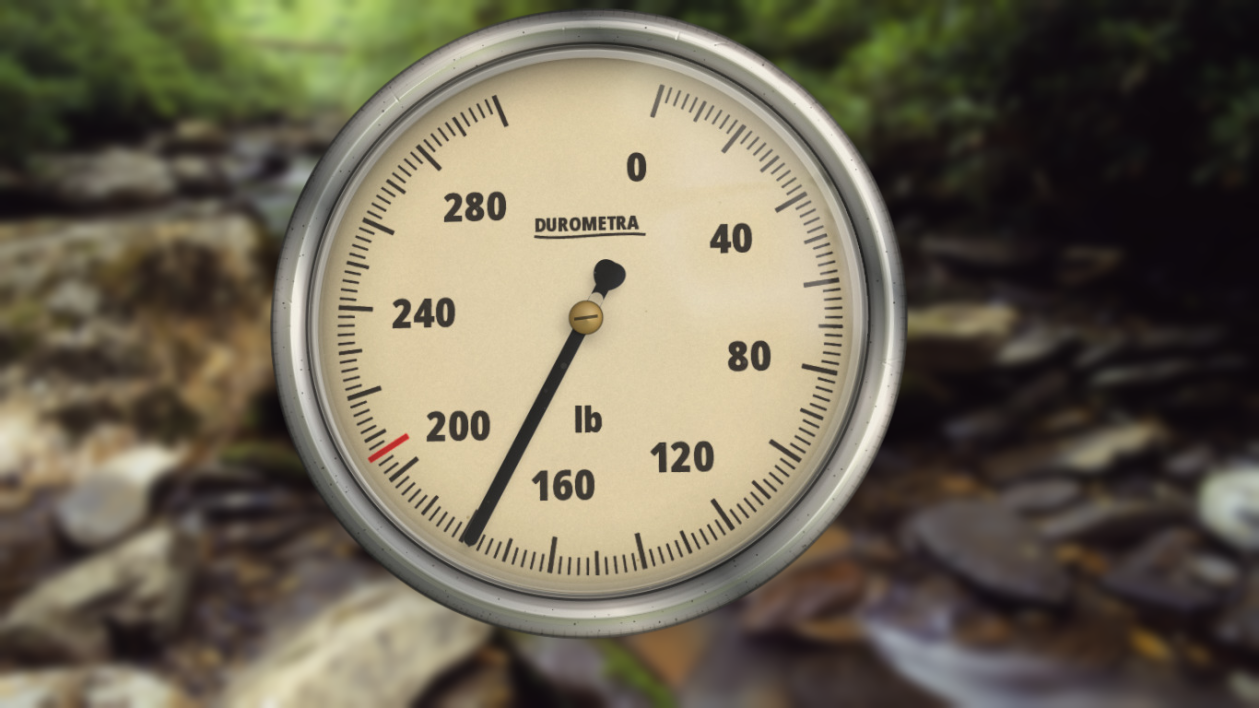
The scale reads 178 lb
